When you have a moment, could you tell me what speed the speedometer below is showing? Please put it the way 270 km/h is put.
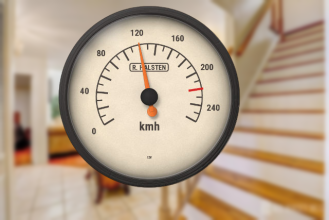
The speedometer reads 120 km/h
